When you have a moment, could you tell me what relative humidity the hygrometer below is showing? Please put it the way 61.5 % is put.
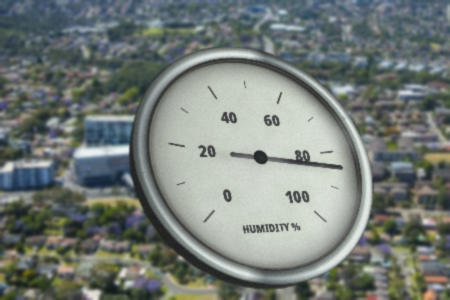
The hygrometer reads 85 %
